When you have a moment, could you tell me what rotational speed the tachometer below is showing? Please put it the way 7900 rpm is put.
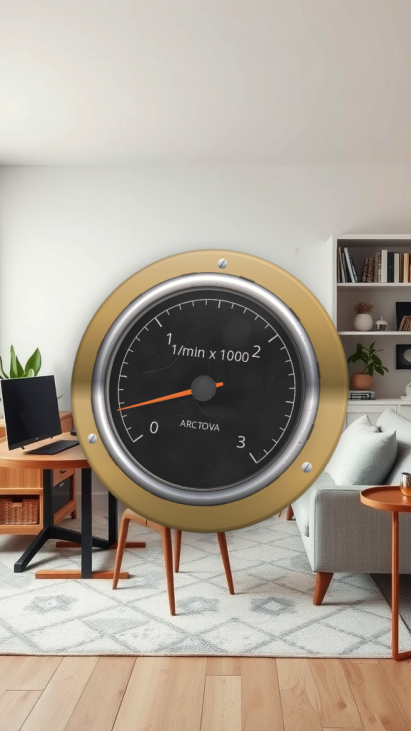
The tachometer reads 250 rpm
